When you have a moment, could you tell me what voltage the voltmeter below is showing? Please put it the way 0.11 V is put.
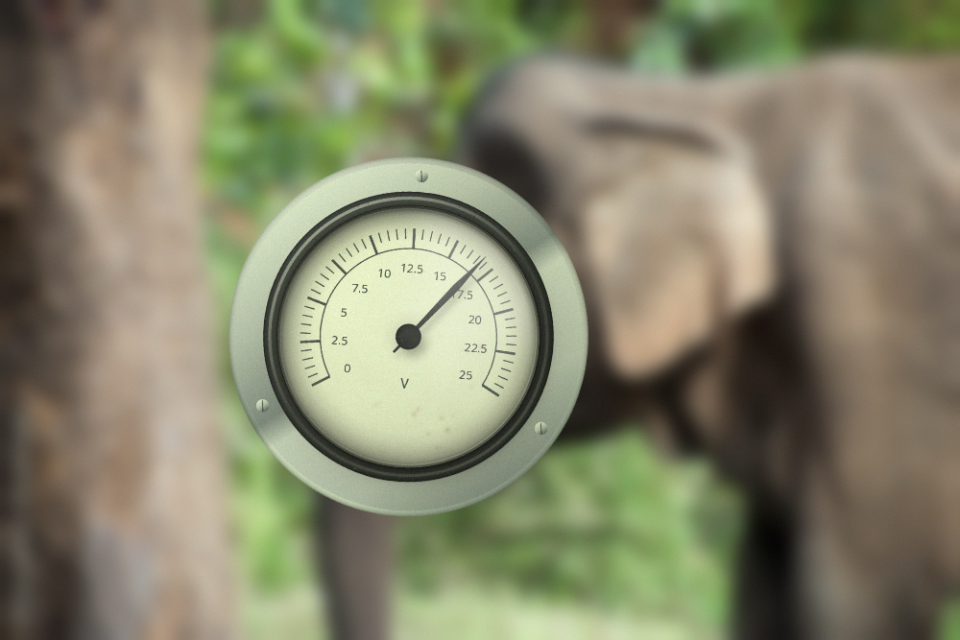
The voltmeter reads 16.75 V
